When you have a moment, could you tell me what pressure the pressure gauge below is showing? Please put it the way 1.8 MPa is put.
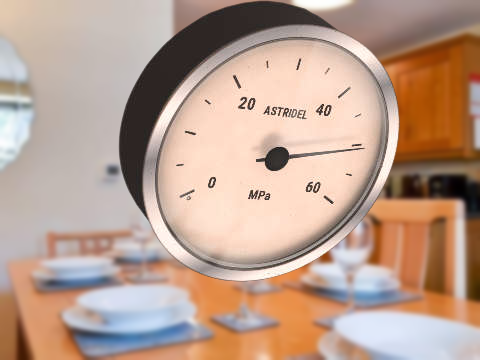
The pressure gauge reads 50 MPa
